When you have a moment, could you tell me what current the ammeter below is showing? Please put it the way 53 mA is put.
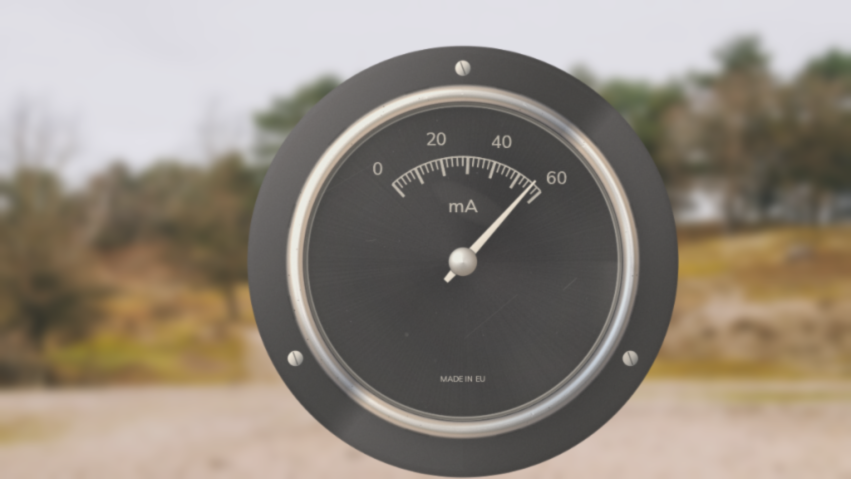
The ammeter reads 56 mA
